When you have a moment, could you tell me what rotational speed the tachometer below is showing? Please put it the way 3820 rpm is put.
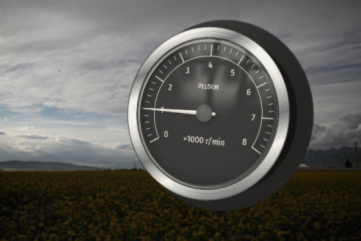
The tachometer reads 1000 rpm
